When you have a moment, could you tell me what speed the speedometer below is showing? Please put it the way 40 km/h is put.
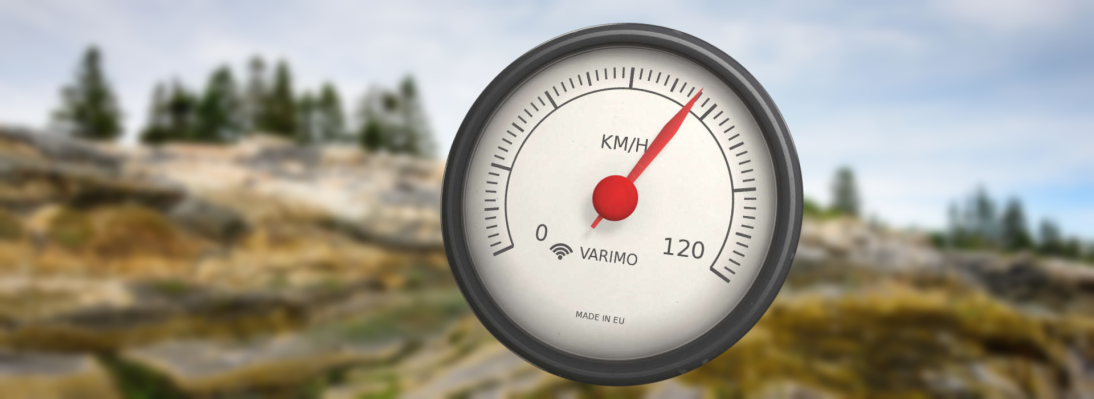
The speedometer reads 76 km/h
